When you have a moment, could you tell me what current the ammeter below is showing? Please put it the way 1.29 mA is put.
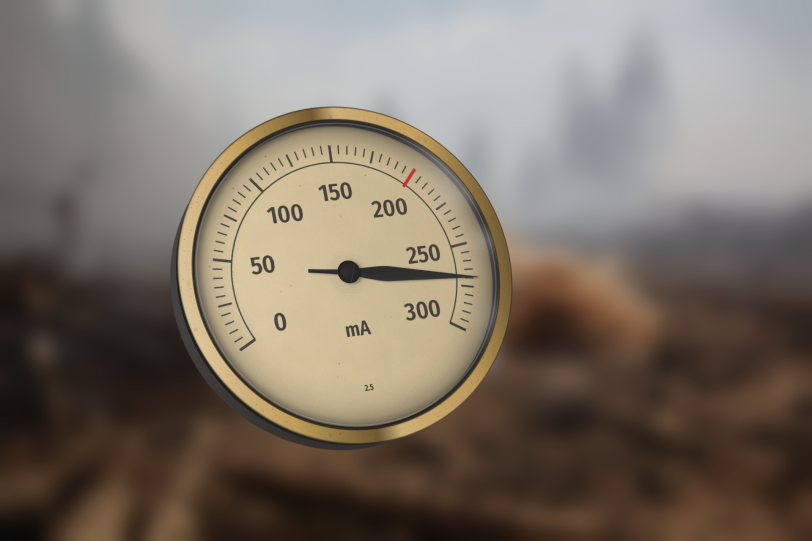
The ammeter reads 270 mA
